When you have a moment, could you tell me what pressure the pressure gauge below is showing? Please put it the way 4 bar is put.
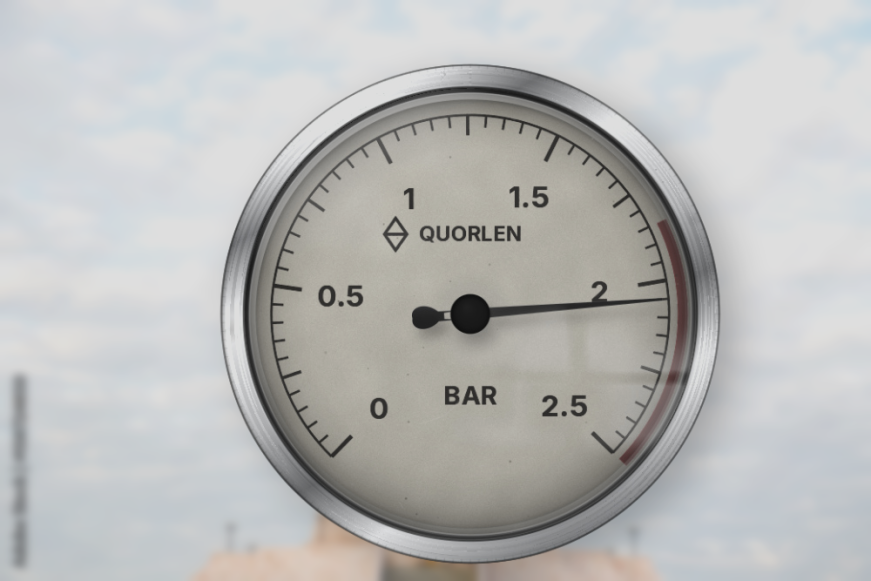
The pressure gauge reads 2.05 bar
